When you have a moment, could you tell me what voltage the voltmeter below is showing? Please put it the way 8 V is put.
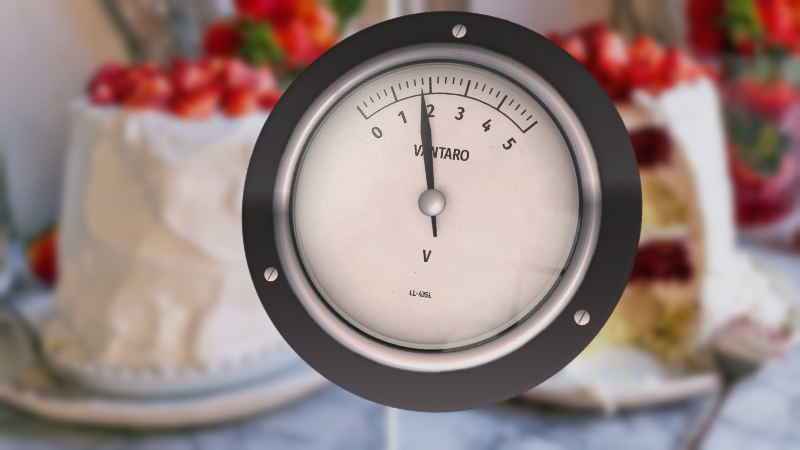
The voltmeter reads 1.8 V
